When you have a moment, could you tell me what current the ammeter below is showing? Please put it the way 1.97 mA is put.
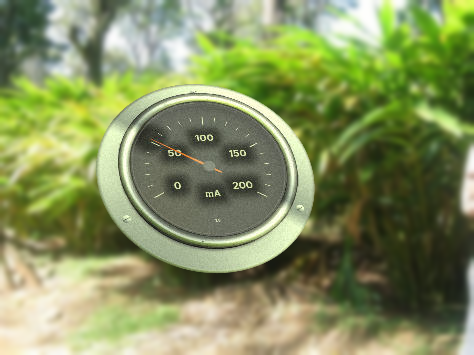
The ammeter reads 50 mA
